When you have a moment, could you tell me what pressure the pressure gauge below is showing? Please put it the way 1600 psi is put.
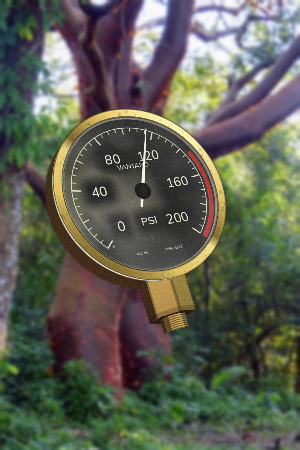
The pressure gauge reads 115 psi
